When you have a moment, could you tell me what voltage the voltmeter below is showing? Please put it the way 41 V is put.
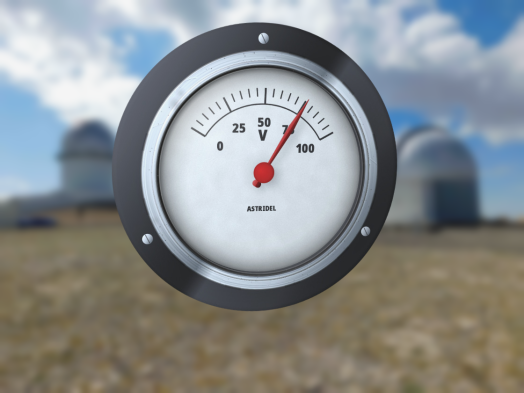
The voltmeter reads 75 V
